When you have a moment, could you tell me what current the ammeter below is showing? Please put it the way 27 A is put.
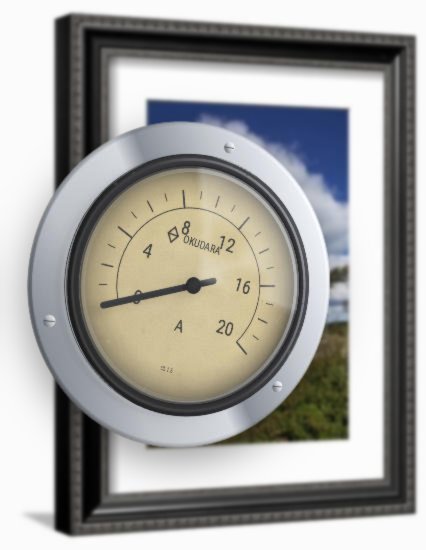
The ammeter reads 0 A
